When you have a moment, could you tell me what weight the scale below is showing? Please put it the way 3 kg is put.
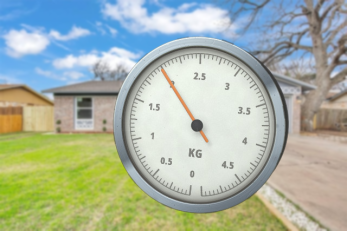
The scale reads 2 kg
